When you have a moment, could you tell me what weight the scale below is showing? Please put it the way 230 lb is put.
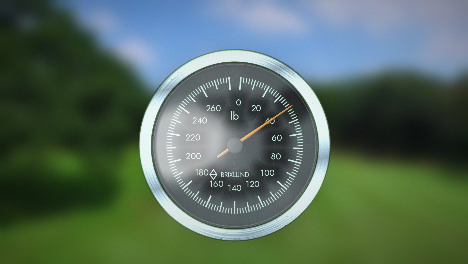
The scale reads 40 lb
